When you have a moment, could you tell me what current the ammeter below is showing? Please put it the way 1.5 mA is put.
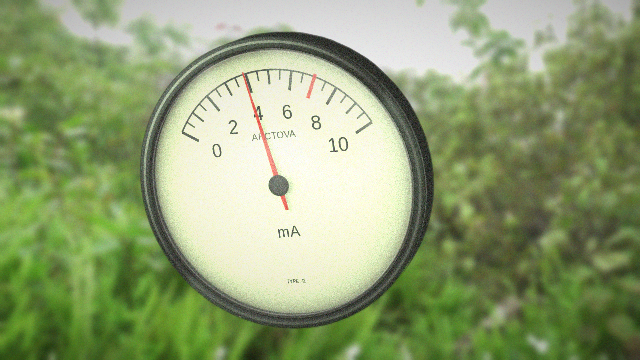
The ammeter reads 4 mA
